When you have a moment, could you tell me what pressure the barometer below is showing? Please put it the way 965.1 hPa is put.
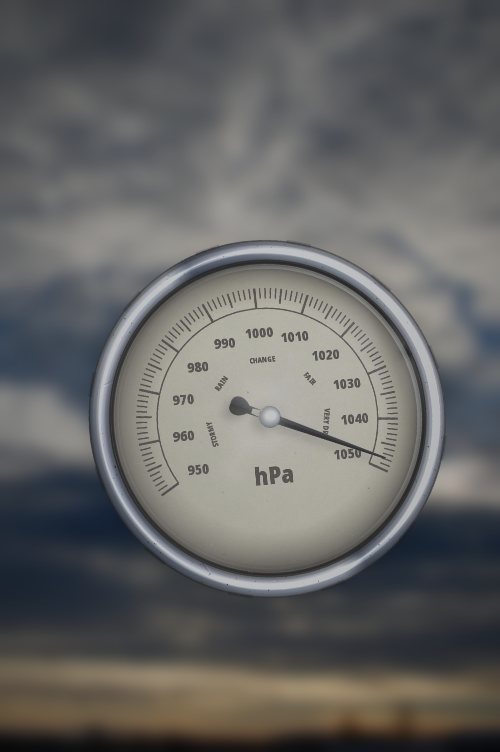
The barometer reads 1048 hPa
